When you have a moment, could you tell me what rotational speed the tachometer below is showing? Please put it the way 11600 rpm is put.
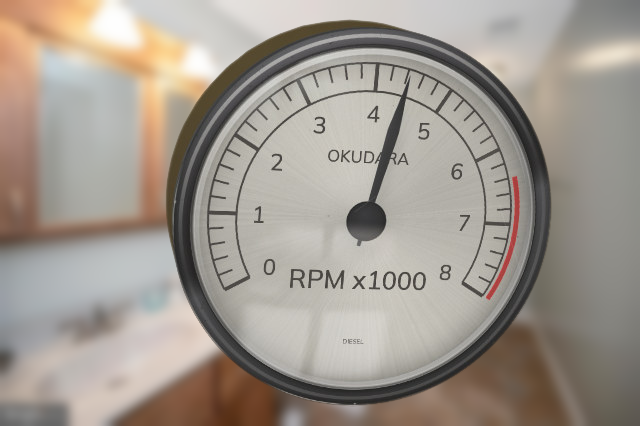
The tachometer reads 4400 rpm
